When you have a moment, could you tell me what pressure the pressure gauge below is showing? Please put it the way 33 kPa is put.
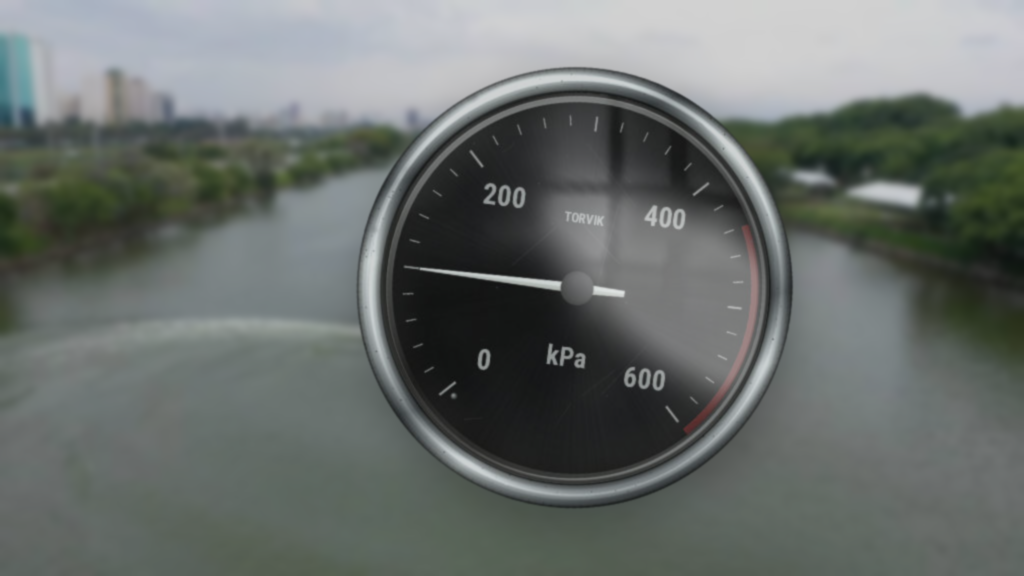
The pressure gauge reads 100 kPa
